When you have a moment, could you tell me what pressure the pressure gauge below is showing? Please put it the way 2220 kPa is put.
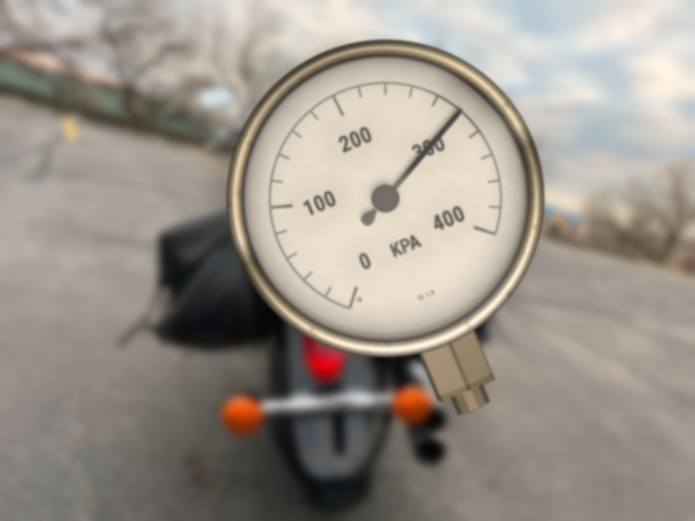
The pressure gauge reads 300 kPa
